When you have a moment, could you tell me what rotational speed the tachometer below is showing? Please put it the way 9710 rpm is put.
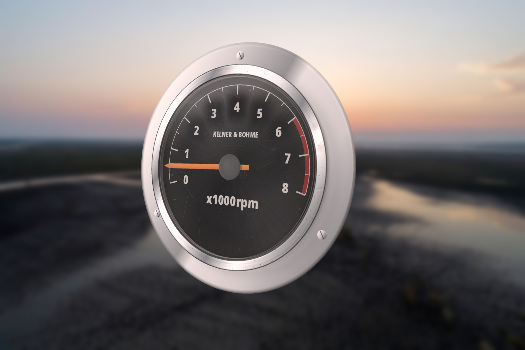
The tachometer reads 500 rpm
